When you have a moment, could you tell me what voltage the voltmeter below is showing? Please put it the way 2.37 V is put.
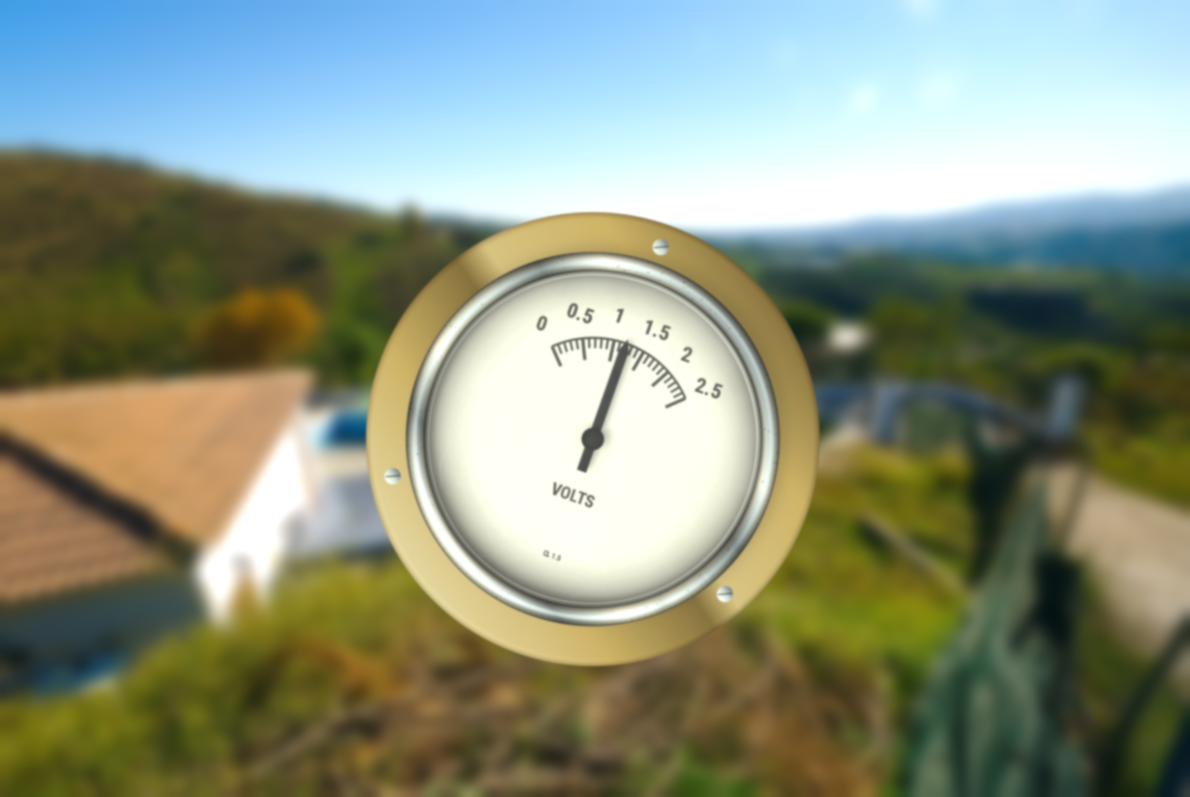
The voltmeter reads 1.2 V
